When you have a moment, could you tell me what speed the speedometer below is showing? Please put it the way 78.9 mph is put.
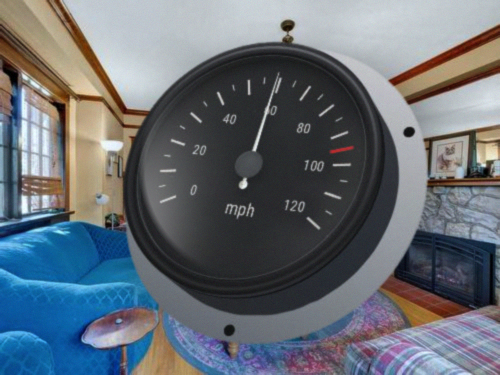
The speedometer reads 60 mph
